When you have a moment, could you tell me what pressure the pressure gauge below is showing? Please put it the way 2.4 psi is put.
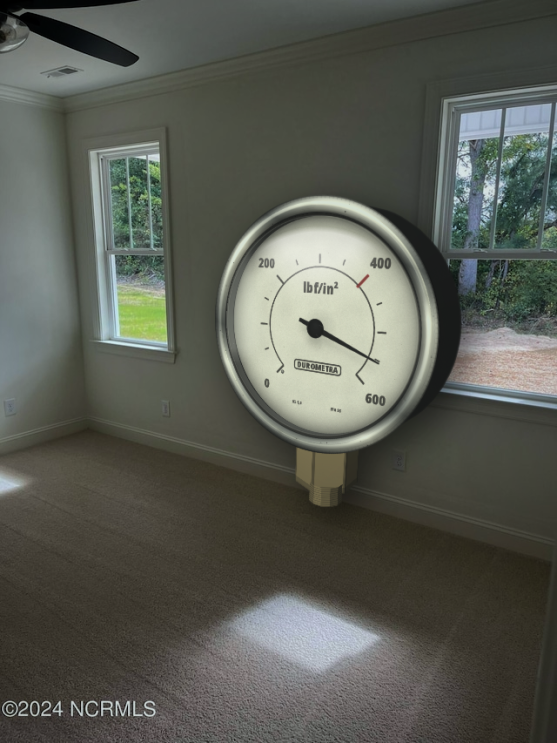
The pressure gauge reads 550 psi
